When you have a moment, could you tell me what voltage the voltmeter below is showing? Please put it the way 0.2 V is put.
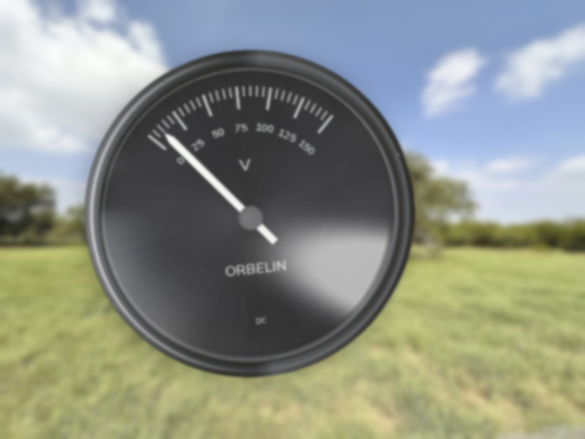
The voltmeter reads 10 V
